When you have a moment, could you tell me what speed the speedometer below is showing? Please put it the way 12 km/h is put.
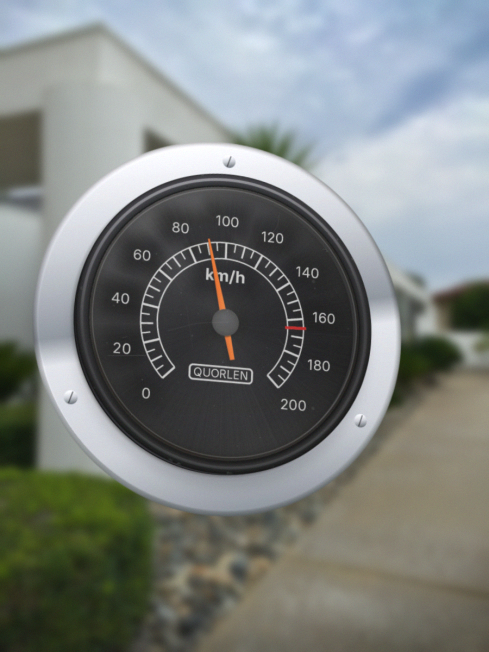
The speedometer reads 90 km/h
